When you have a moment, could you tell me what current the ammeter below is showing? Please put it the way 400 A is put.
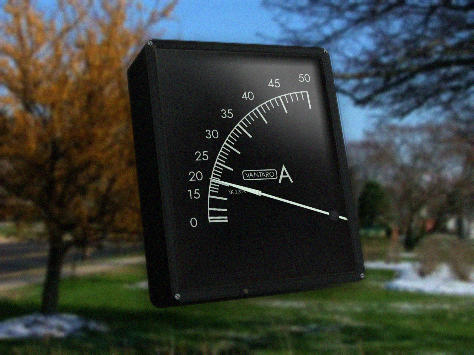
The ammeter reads 20 A
